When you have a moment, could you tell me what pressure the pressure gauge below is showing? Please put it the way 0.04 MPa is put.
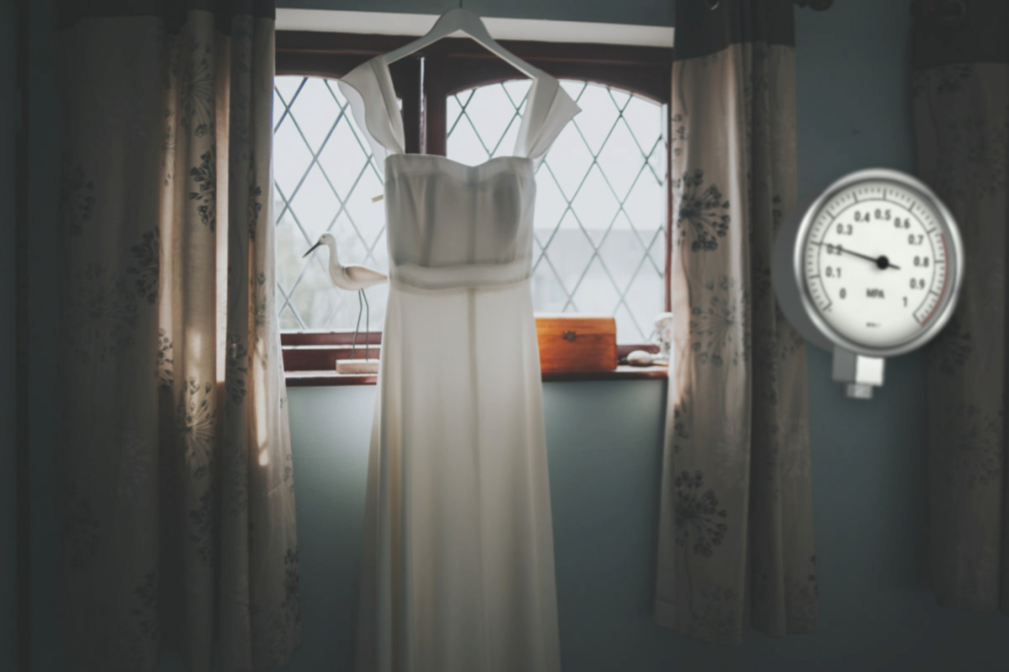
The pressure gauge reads 0.2 MPa
